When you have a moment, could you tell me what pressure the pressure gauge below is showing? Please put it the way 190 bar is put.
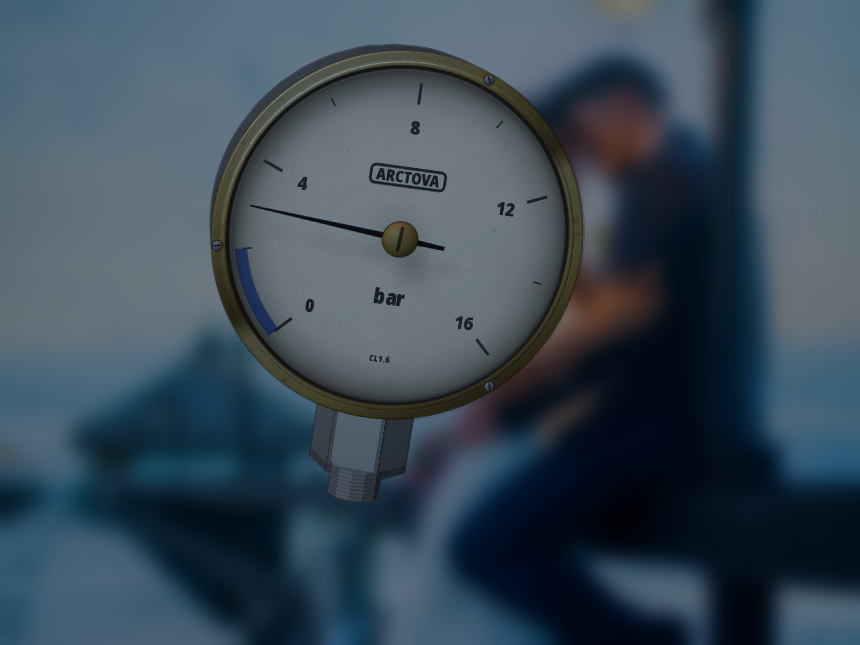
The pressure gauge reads 3 bar
